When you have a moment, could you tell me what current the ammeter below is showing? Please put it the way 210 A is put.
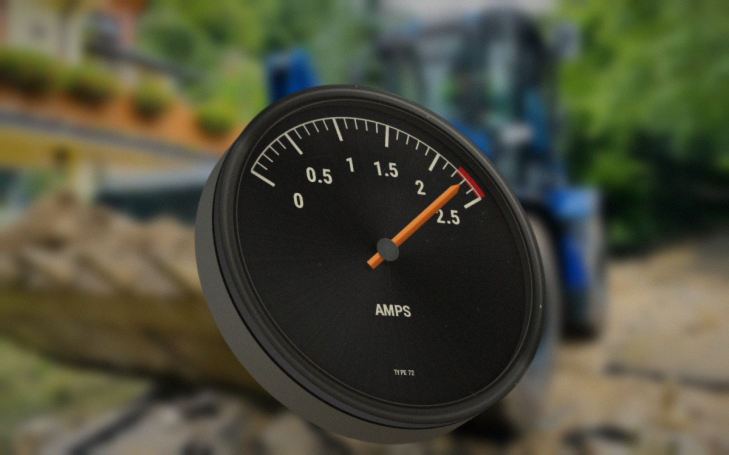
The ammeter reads 2.3 A
